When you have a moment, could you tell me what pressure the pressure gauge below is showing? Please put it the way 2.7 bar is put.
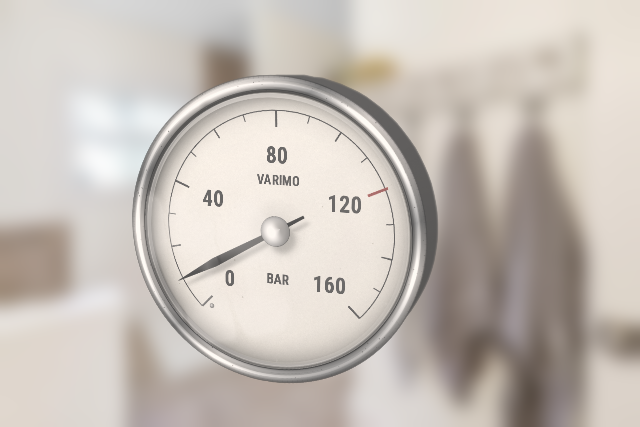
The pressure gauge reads 10 bar
